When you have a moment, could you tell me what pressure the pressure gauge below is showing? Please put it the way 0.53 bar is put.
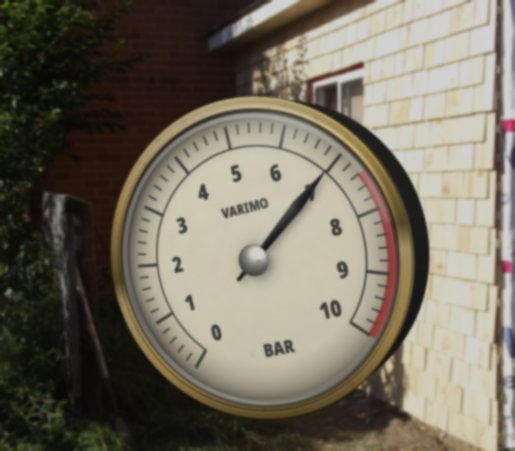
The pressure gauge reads 7 bar
